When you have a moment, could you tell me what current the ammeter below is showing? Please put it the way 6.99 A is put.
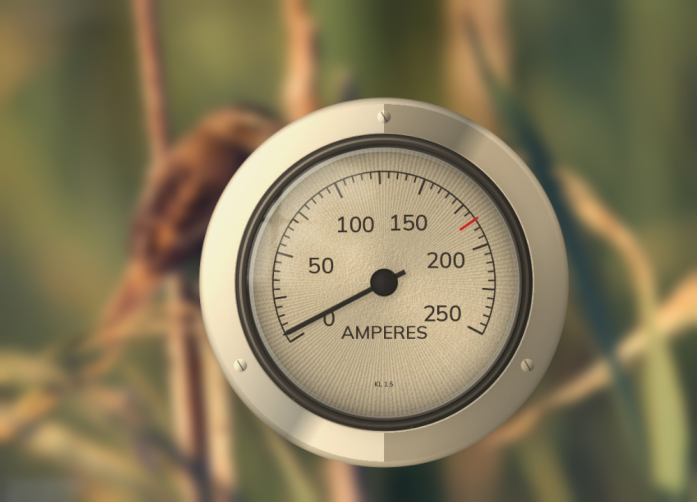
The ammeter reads 5 A
